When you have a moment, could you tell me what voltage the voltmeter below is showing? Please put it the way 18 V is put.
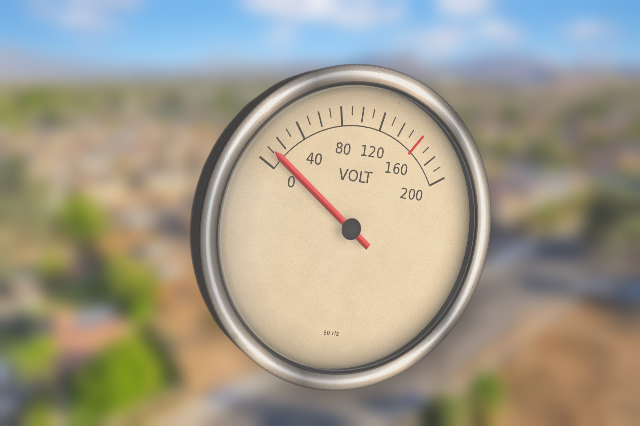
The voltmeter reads 10 V
